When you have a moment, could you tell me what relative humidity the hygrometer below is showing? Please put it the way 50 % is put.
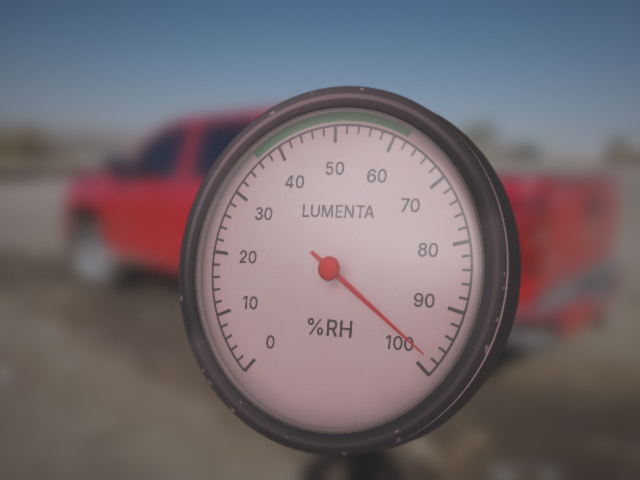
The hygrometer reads 98 %
